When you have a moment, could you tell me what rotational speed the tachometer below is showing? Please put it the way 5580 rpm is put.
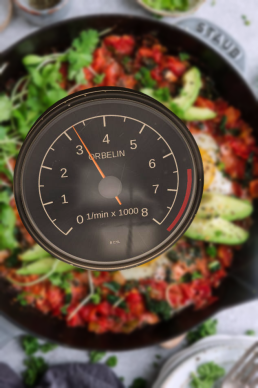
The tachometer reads 3250 rpm
